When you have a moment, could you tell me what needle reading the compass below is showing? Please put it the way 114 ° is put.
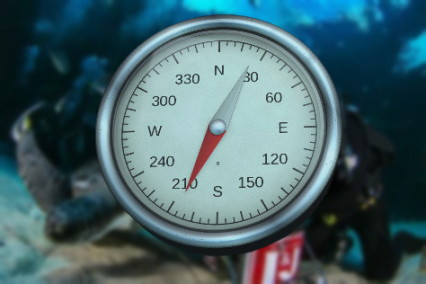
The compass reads 205 °
